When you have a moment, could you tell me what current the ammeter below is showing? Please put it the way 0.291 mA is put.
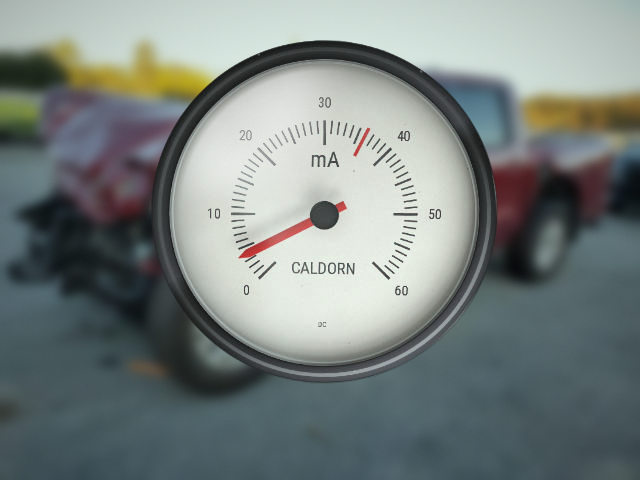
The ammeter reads 4 mA
